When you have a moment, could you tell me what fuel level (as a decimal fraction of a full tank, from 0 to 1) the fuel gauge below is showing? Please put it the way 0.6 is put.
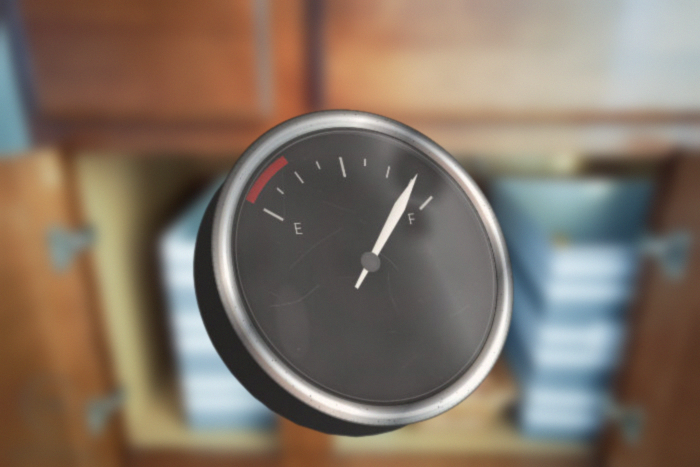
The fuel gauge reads 0.875
